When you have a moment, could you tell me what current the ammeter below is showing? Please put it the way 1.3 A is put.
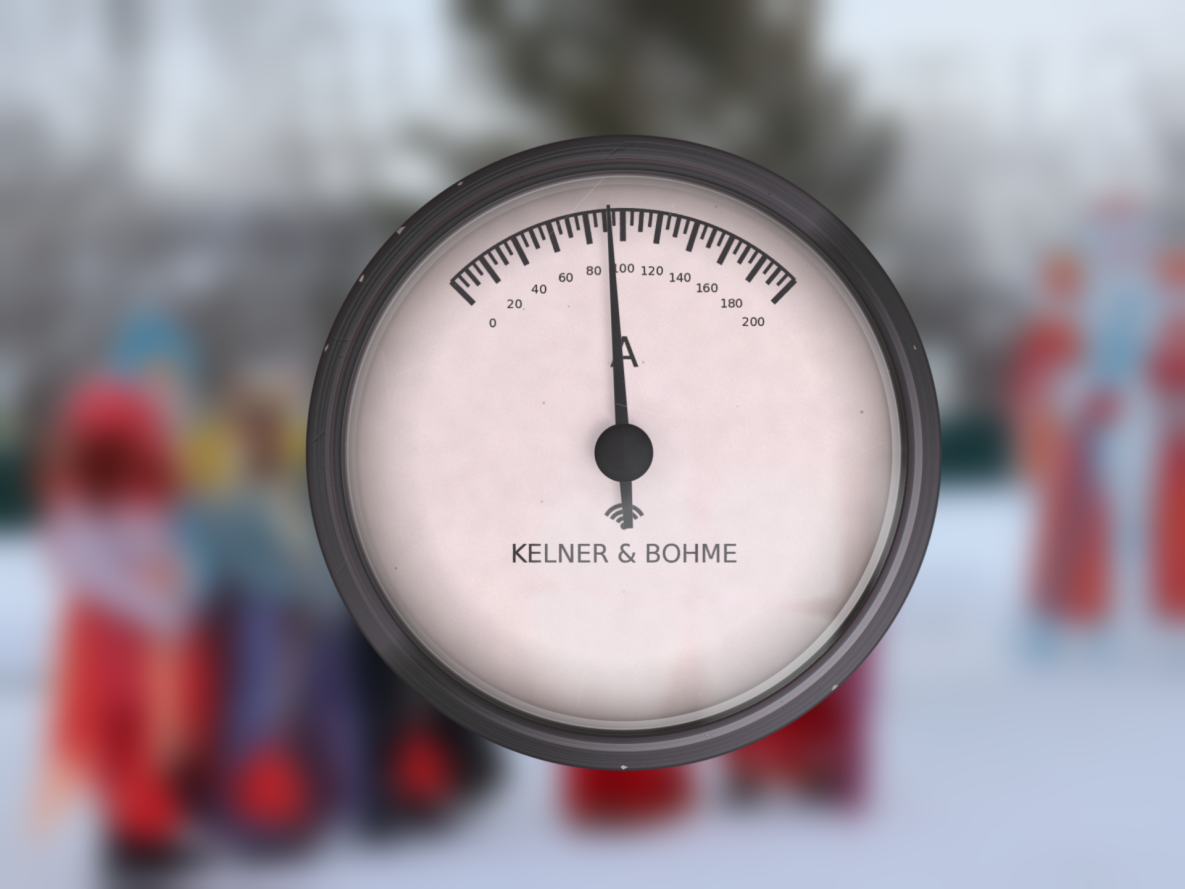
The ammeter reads 92.5 A
